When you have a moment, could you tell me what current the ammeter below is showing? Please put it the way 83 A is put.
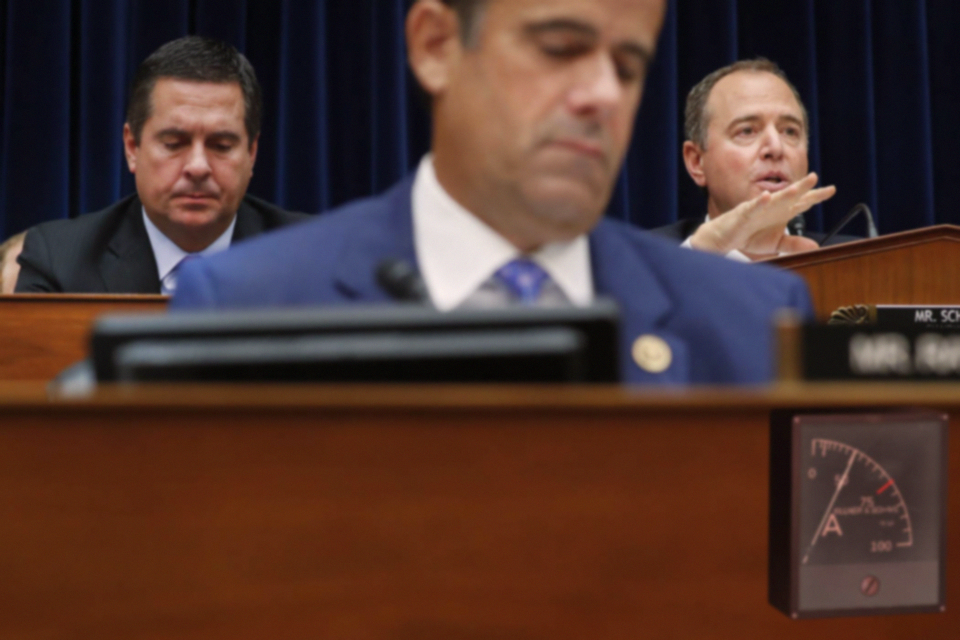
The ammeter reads 50 A
